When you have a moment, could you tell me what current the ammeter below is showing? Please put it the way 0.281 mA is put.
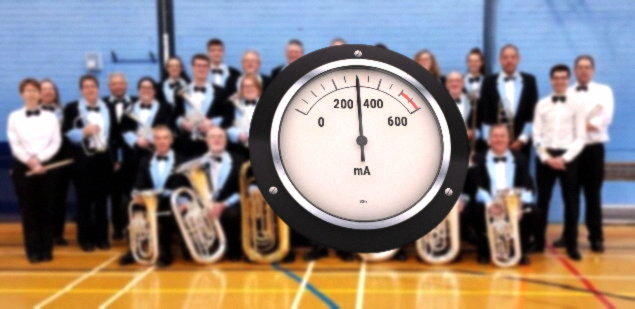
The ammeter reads 300 mA
